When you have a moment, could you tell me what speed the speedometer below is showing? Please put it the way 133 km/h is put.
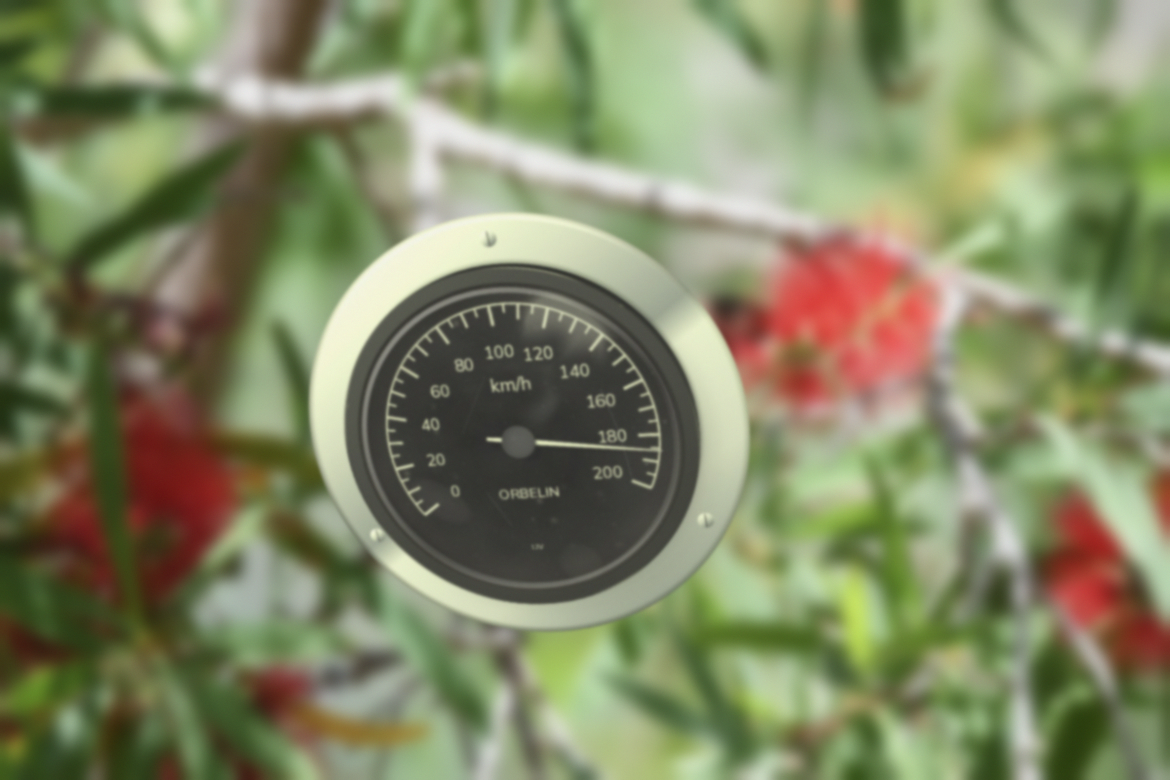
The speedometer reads 185 km/h
